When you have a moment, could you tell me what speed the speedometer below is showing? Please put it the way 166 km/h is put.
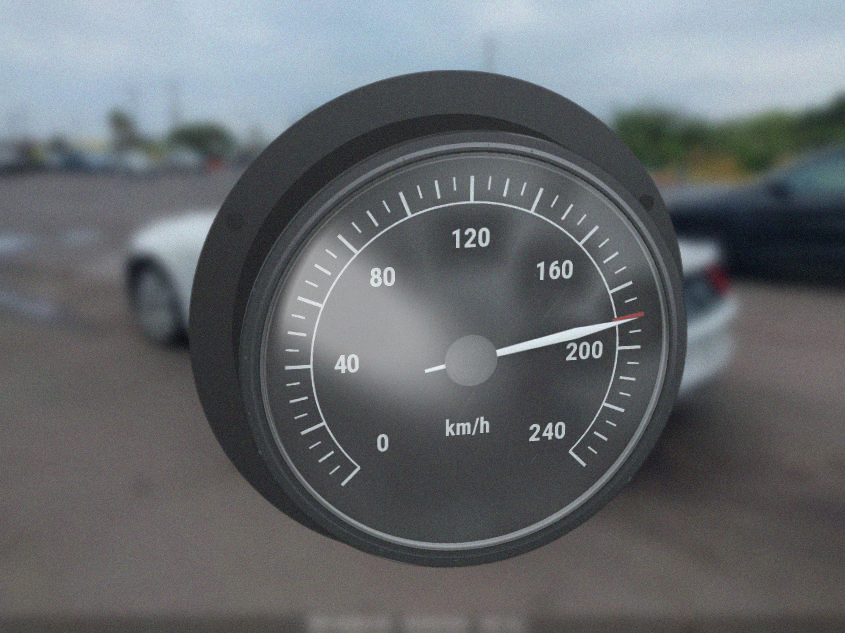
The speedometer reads 190 km/h
